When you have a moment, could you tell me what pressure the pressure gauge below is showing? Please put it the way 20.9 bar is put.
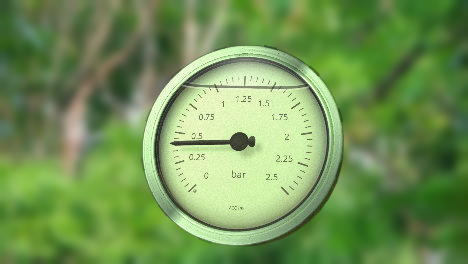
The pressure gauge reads 0.4 bar
